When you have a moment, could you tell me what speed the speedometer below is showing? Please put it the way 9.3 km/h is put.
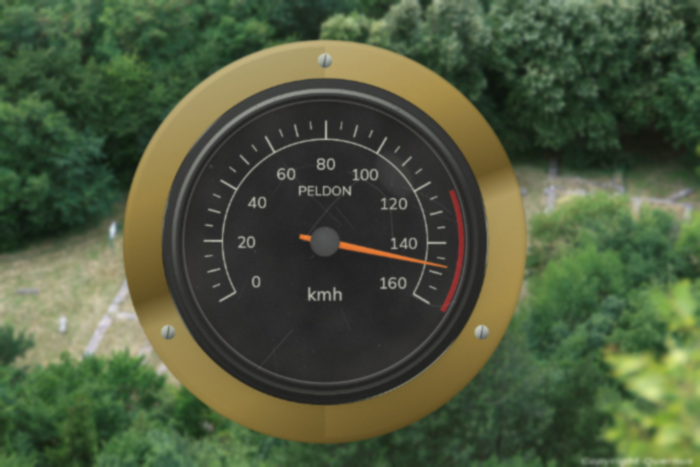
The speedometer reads 147.5 km/h
